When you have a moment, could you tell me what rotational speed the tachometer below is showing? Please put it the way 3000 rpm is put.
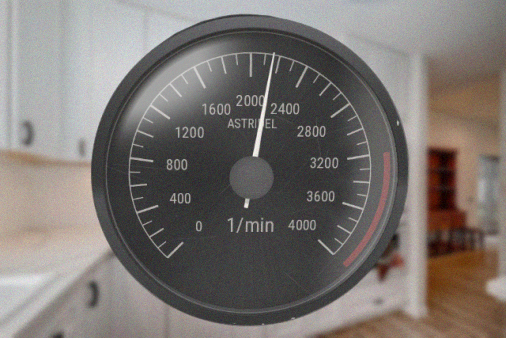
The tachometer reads 2150 rpm
